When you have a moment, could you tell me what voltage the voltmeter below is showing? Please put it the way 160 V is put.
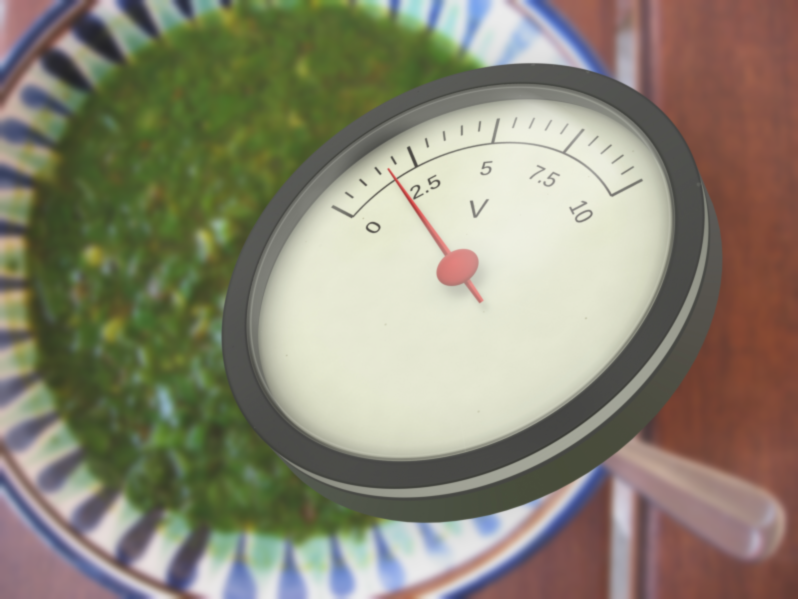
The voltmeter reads 1.75 V
